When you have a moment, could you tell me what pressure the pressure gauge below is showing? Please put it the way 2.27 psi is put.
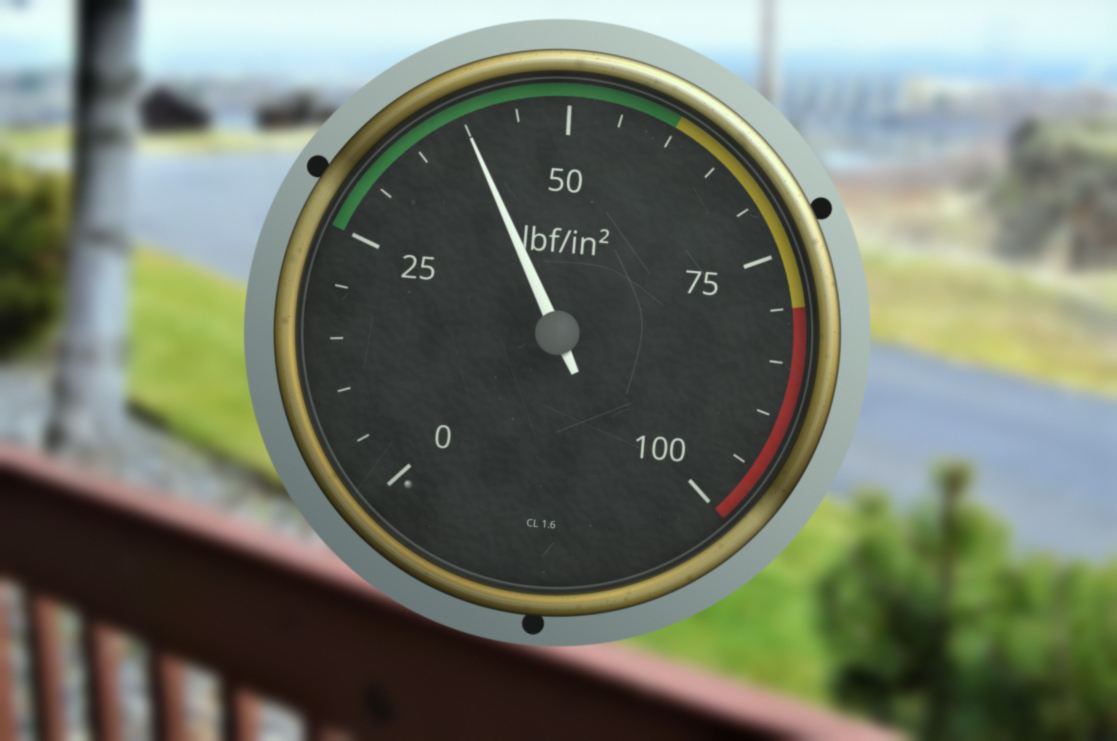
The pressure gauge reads 40 psi
